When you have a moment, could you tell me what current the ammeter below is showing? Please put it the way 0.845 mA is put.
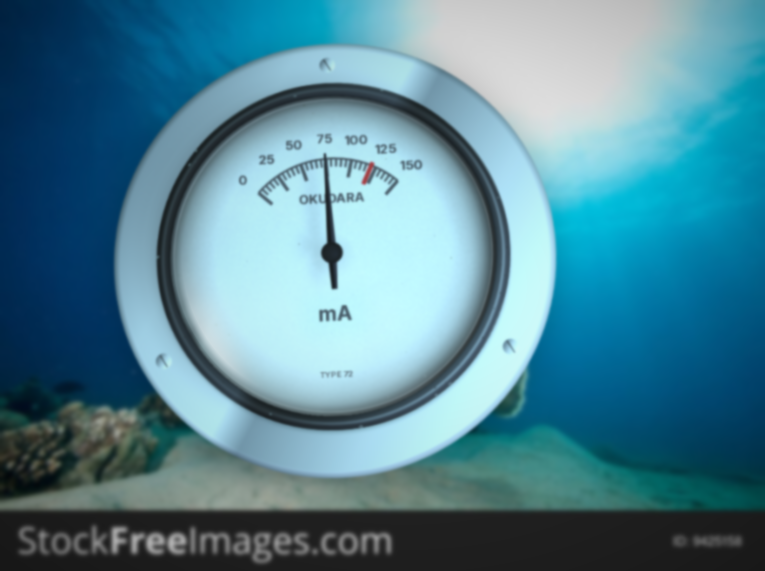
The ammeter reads 75 mA
